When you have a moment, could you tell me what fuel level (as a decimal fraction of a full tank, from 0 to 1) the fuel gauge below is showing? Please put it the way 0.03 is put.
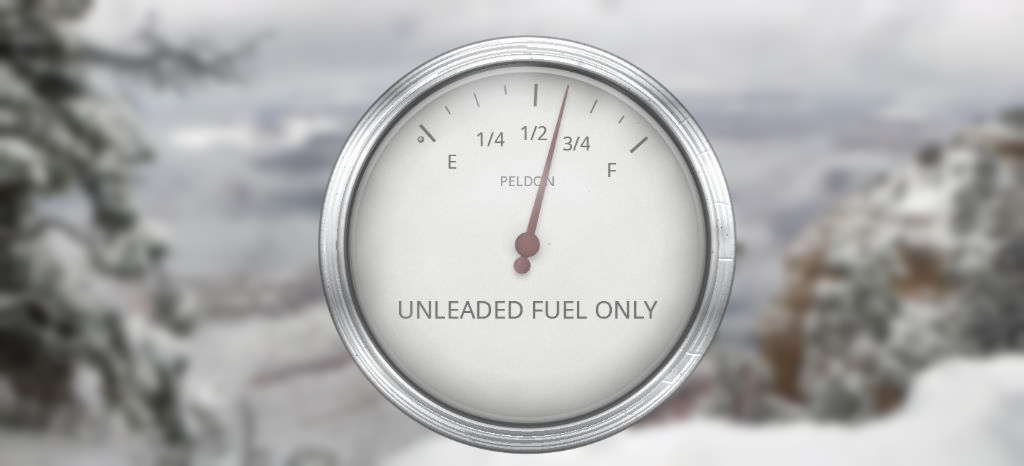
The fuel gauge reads 0.625
